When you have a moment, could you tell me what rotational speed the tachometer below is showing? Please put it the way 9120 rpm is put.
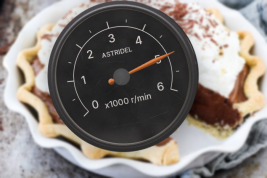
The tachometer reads 5000 rpm
